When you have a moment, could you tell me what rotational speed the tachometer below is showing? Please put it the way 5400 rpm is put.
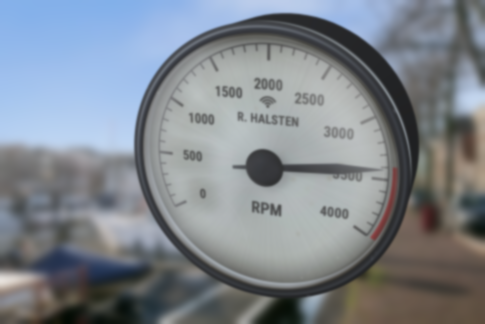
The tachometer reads 3400 rpm
